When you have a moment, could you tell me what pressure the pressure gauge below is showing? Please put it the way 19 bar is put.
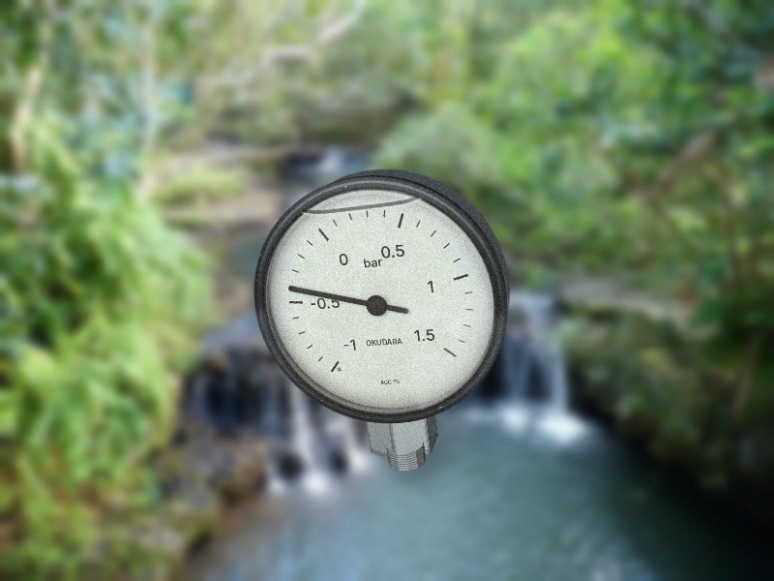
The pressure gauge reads -0.4 bar
